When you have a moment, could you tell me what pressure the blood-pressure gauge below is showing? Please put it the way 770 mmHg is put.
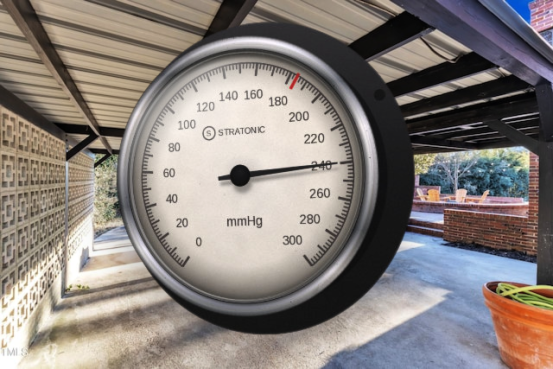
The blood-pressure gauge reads 240 mmHg
